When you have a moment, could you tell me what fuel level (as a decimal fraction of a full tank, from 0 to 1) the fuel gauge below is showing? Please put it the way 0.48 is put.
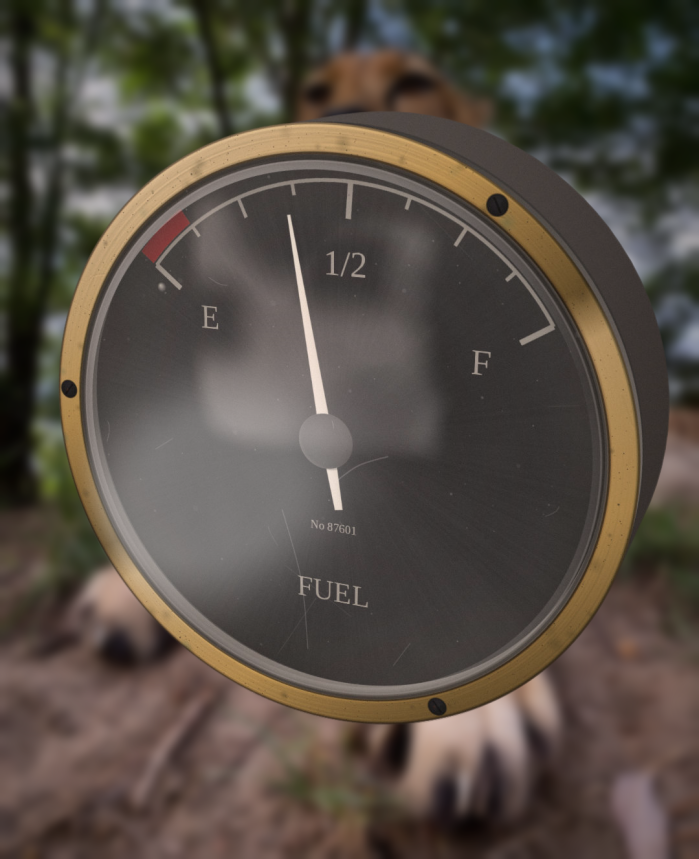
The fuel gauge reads 0.375
